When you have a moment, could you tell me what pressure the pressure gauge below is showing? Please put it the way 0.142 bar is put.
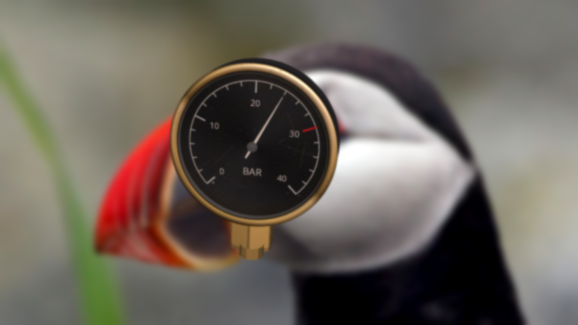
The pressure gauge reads 24 bar
